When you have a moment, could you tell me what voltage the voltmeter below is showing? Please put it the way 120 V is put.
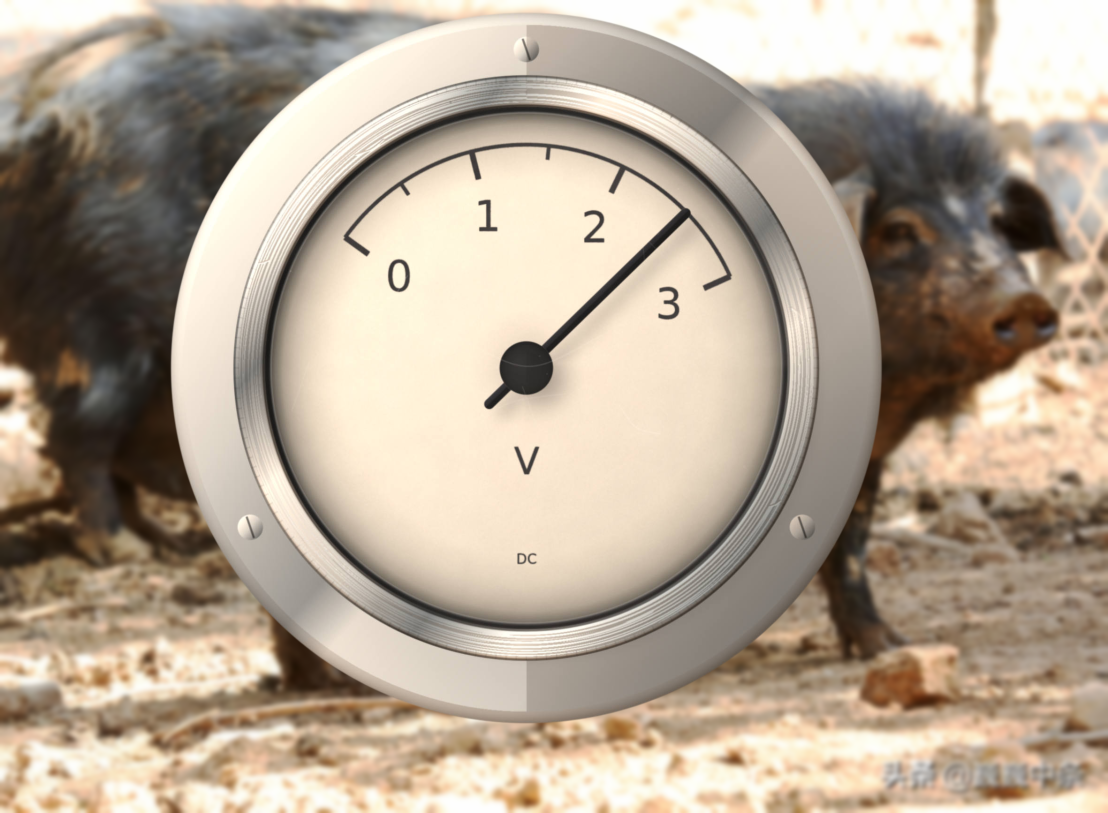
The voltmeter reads 2.5 V
